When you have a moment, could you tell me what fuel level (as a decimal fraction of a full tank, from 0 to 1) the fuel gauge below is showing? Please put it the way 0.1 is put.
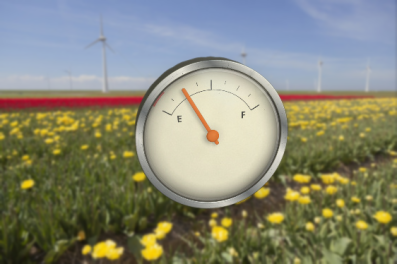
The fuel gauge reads 0.25
